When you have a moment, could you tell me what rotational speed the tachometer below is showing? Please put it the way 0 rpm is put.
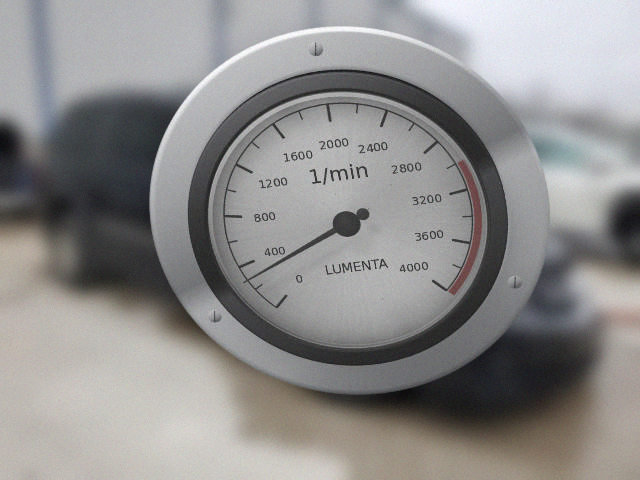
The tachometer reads 300 rpm
